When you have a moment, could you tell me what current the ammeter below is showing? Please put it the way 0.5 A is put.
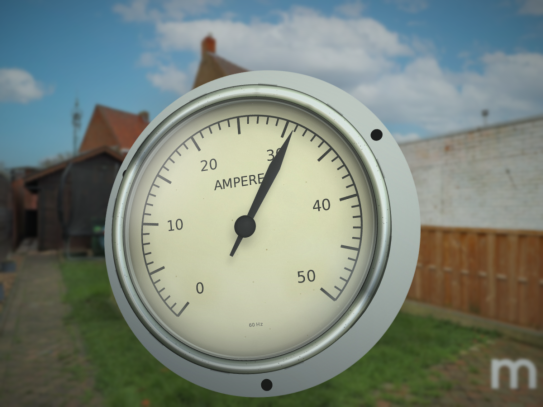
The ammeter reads 31 A
